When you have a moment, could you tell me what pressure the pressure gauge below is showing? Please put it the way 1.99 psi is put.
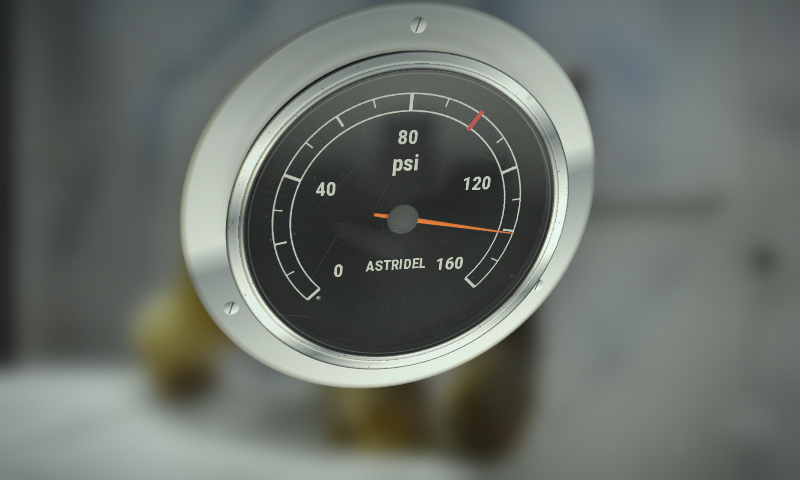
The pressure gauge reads 140 psi
